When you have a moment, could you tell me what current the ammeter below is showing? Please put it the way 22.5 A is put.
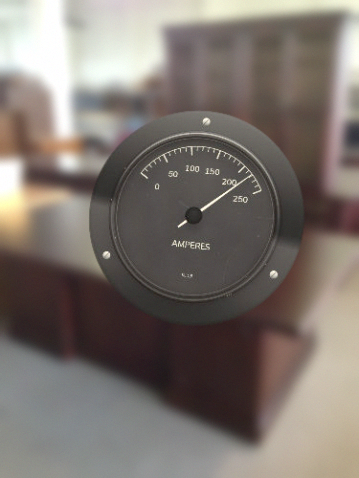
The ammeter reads 220 A
